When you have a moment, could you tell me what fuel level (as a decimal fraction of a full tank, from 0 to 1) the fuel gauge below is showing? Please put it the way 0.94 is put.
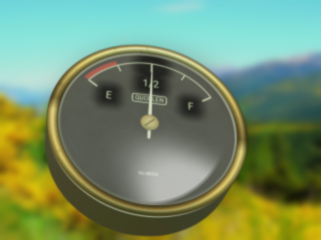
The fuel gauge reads 0.5
